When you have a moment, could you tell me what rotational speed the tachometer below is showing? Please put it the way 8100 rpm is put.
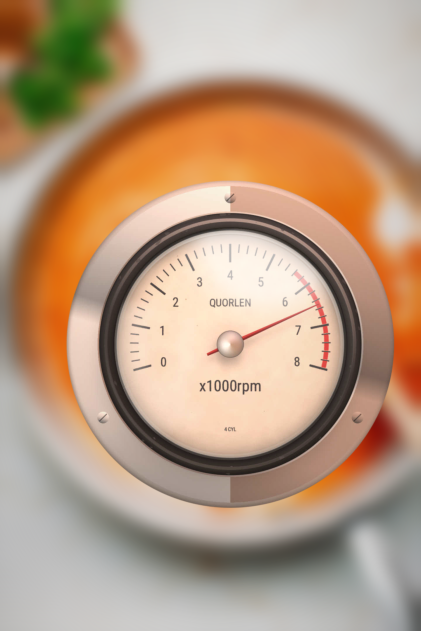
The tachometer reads 6500 rpm
